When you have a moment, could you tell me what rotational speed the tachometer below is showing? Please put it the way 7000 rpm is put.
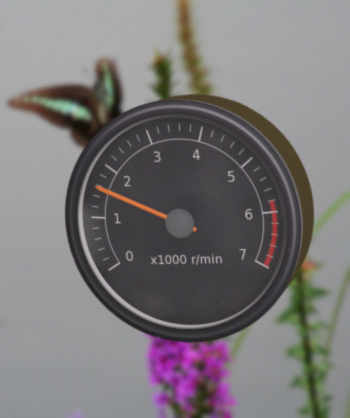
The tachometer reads 1600 rpm
